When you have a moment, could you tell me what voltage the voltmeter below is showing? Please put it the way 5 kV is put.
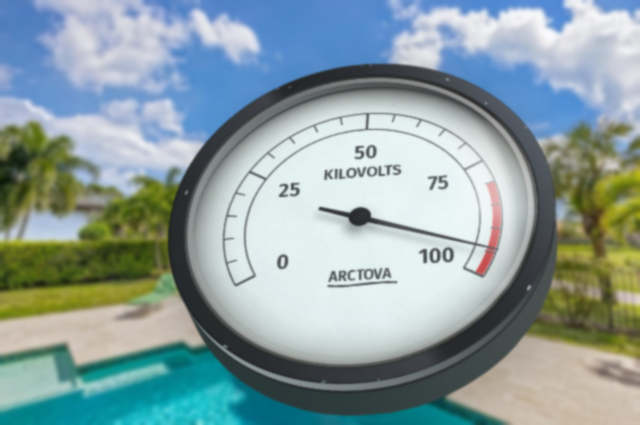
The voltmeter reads 95 kV
